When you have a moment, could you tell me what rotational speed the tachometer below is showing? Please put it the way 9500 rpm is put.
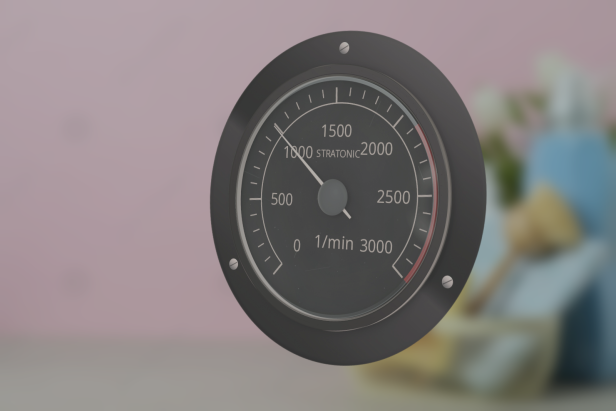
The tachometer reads 1000 rpm
